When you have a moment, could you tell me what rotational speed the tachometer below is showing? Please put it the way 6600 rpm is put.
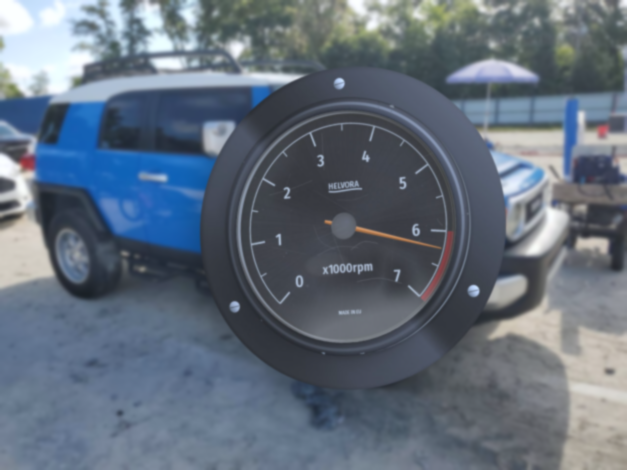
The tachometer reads 6250 rpm
